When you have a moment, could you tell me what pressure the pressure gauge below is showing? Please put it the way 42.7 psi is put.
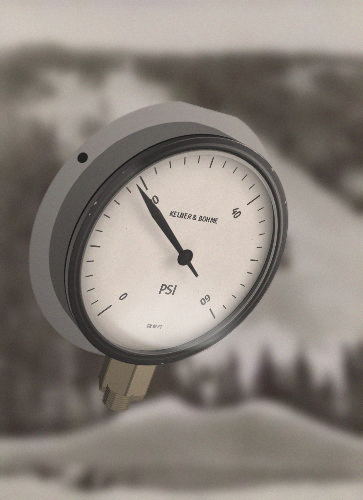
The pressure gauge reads 19 psi
